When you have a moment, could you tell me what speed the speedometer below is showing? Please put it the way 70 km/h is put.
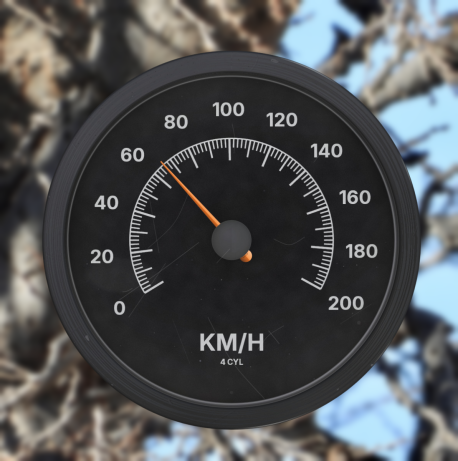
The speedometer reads 66 km/h
